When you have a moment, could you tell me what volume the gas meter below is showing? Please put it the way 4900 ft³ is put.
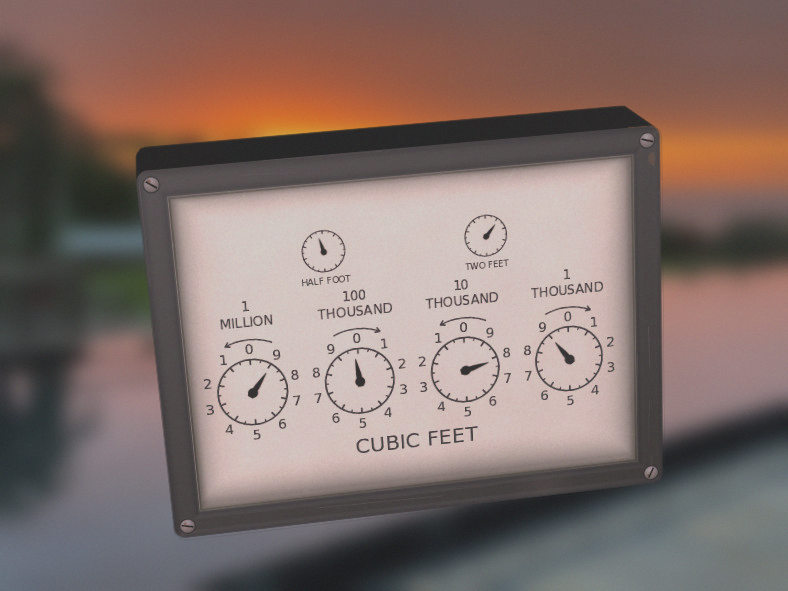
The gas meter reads 897900 ft³
